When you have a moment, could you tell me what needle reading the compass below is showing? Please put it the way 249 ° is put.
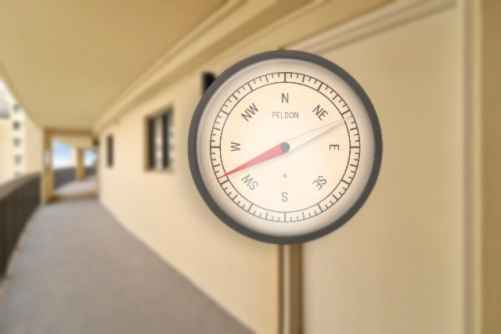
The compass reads 245 °
